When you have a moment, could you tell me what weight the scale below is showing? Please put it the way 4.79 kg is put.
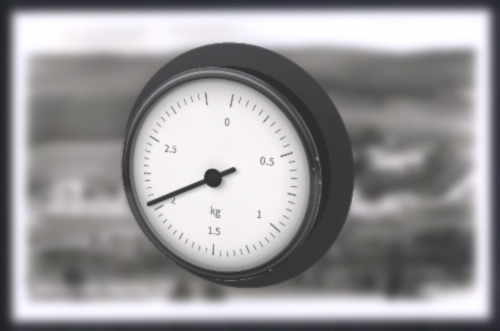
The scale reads 2.05 kg
